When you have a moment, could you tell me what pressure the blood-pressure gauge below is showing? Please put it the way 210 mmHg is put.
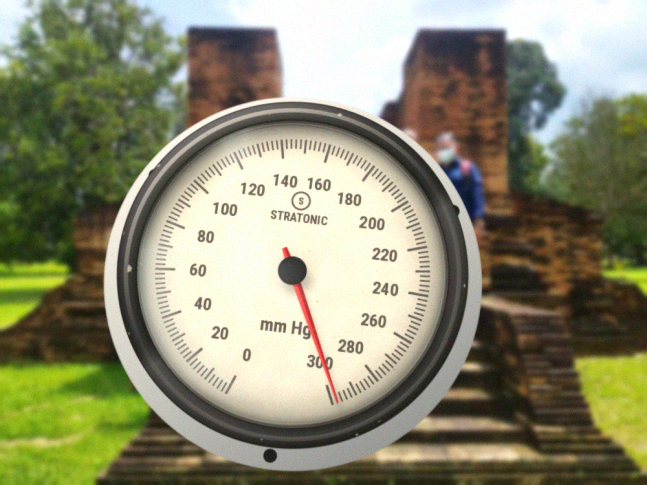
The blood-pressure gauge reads 298 mmHg
